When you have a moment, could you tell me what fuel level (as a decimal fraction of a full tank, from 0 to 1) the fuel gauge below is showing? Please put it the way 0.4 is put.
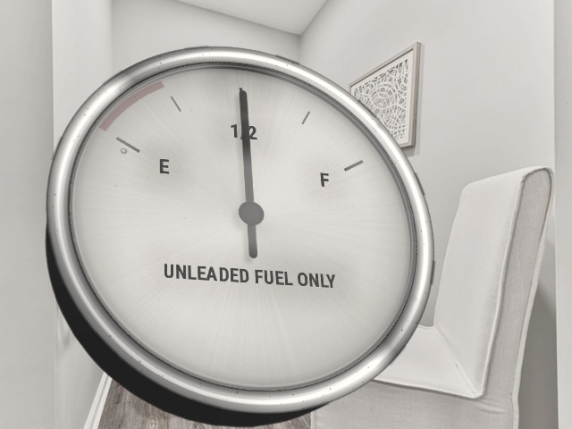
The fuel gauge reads 0.5
